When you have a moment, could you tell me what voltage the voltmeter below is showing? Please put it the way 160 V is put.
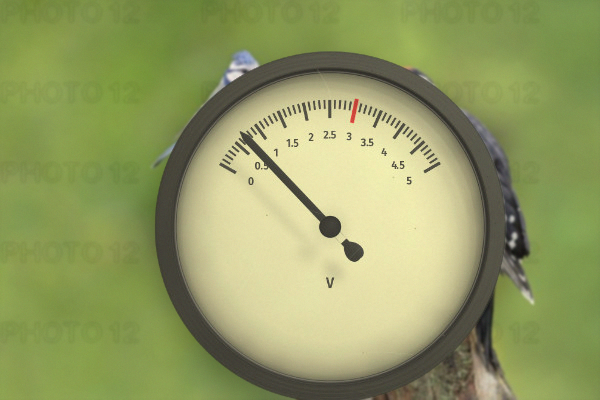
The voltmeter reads 0.7 V
